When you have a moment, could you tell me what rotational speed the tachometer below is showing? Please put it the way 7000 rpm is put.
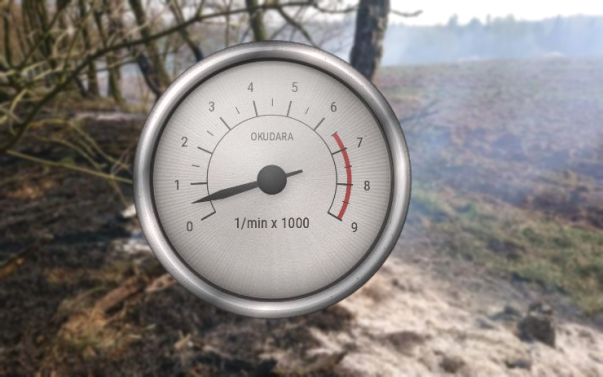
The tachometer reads 500 rpm
